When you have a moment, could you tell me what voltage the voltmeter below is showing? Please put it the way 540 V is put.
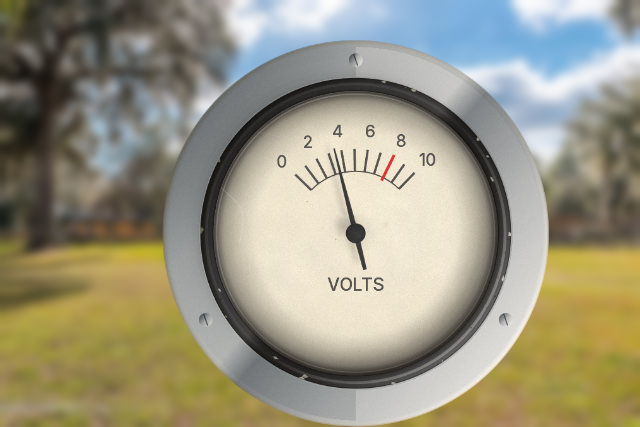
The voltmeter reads 3.5 V
